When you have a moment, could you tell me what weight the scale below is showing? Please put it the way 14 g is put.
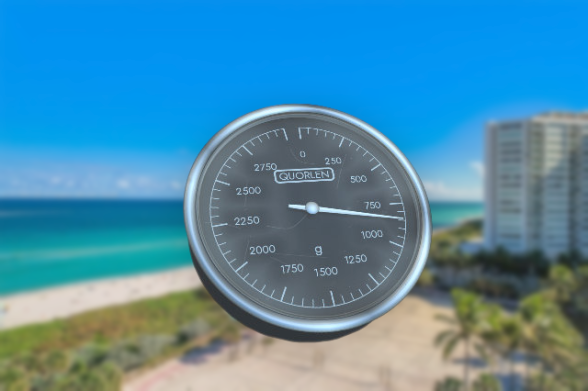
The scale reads 850 g
